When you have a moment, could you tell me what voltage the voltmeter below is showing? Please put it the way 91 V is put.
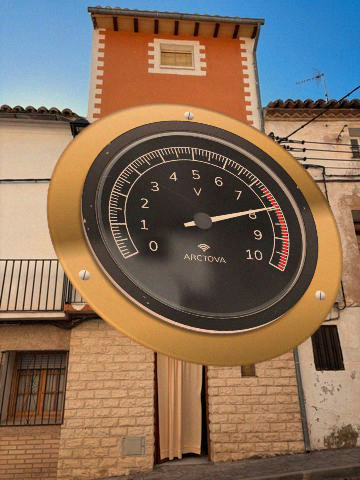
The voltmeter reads 8 V
